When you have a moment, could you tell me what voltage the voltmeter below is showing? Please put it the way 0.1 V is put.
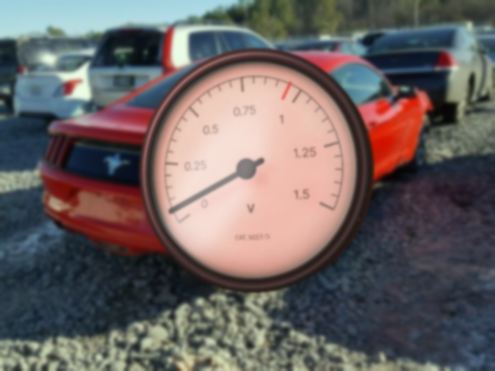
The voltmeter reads 0.05 V
